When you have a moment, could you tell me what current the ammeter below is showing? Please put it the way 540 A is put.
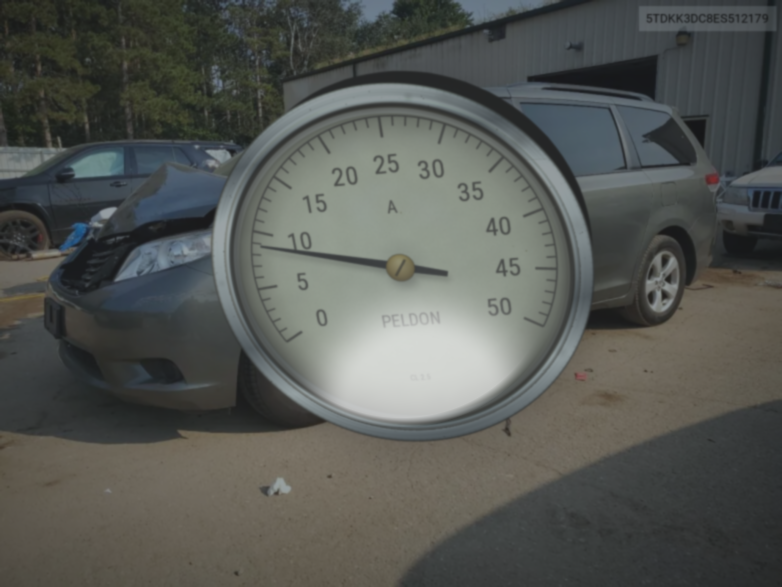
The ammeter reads 9 A
